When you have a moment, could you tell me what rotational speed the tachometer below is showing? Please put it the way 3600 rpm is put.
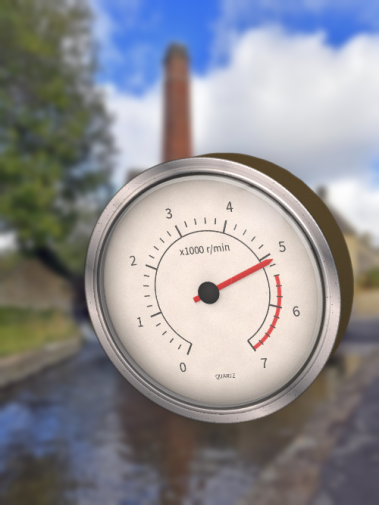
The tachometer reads 5100 rpm
